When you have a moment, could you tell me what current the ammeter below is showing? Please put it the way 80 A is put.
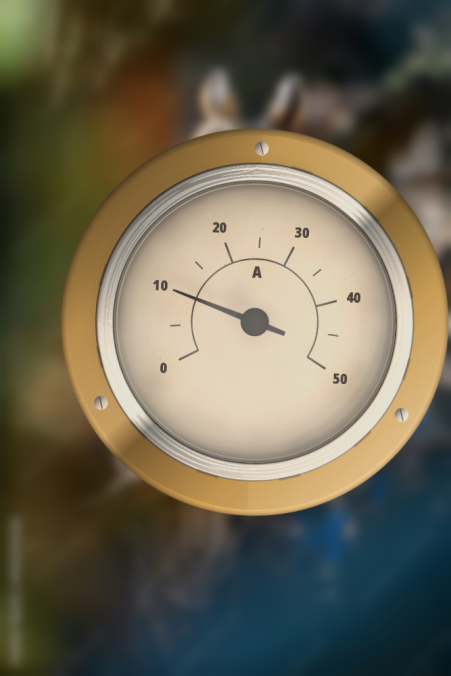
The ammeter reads 10 A
